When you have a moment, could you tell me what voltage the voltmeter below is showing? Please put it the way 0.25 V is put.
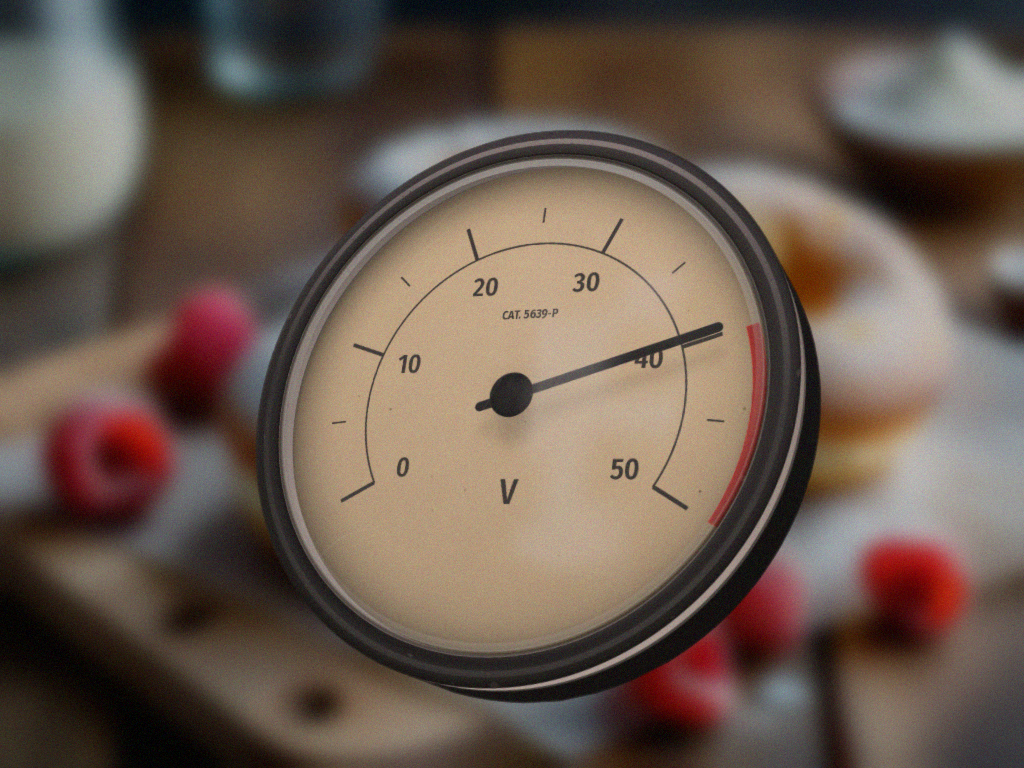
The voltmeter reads 40 V
